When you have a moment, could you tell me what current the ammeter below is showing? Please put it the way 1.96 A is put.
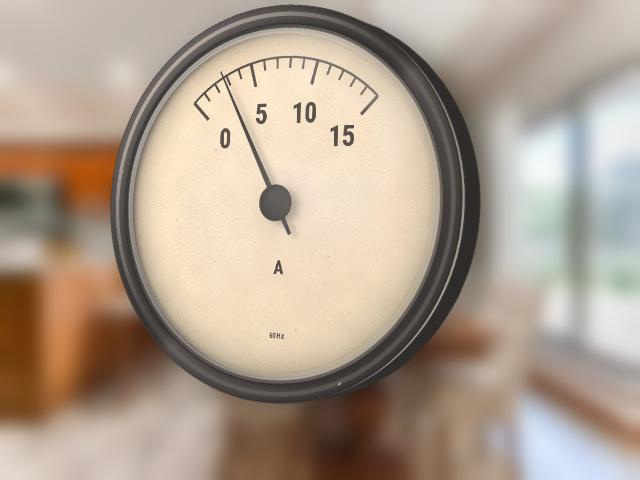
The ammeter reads 3 A
